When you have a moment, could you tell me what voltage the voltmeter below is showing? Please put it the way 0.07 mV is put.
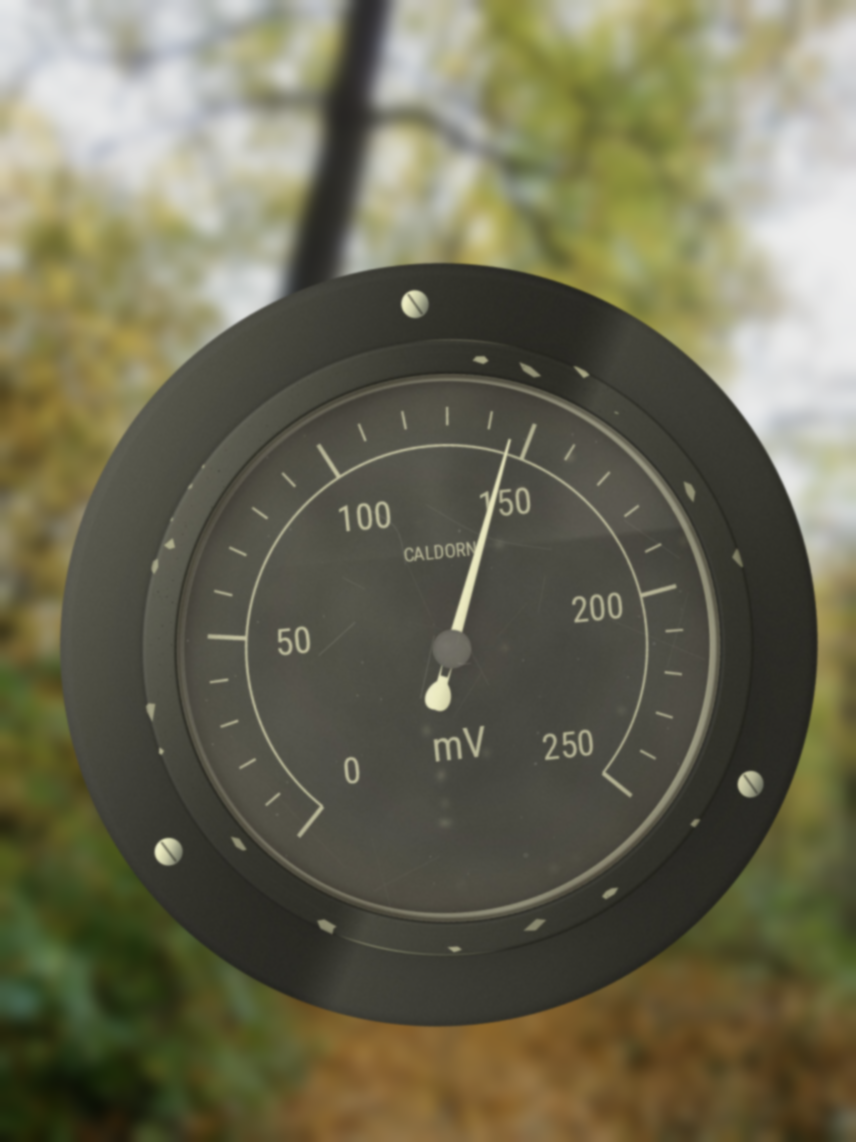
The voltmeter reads 145 mV
